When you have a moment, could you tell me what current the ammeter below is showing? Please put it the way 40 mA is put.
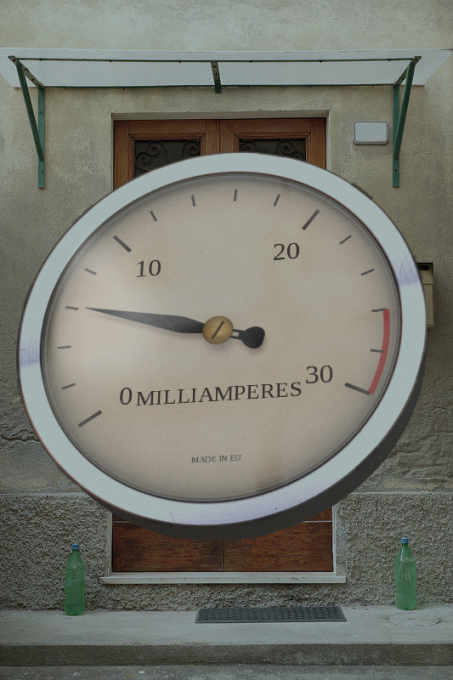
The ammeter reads 6 mA
